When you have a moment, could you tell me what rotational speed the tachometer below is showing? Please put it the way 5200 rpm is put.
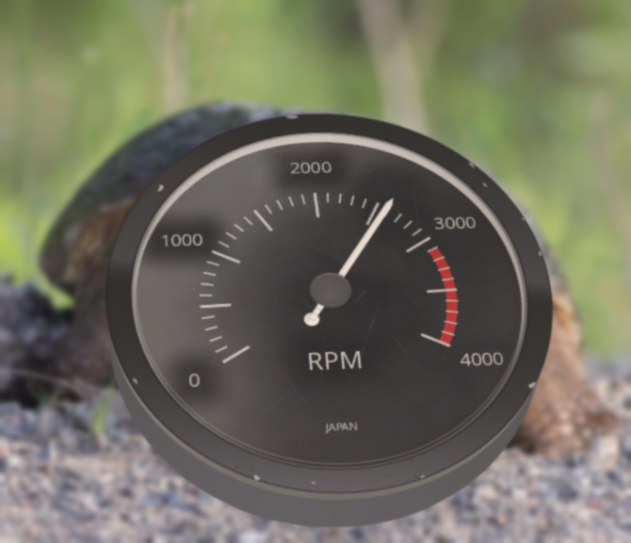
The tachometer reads 2600 rpm
